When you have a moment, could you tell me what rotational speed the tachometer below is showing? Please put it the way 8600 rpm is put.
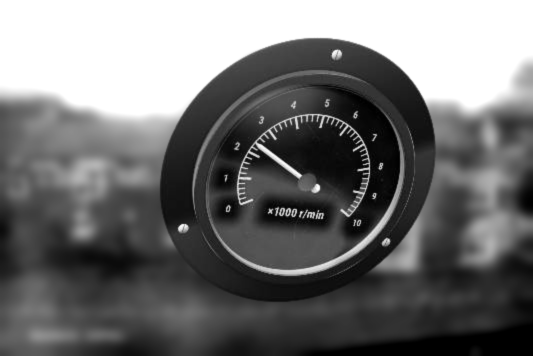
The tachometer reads 2400 rpm
